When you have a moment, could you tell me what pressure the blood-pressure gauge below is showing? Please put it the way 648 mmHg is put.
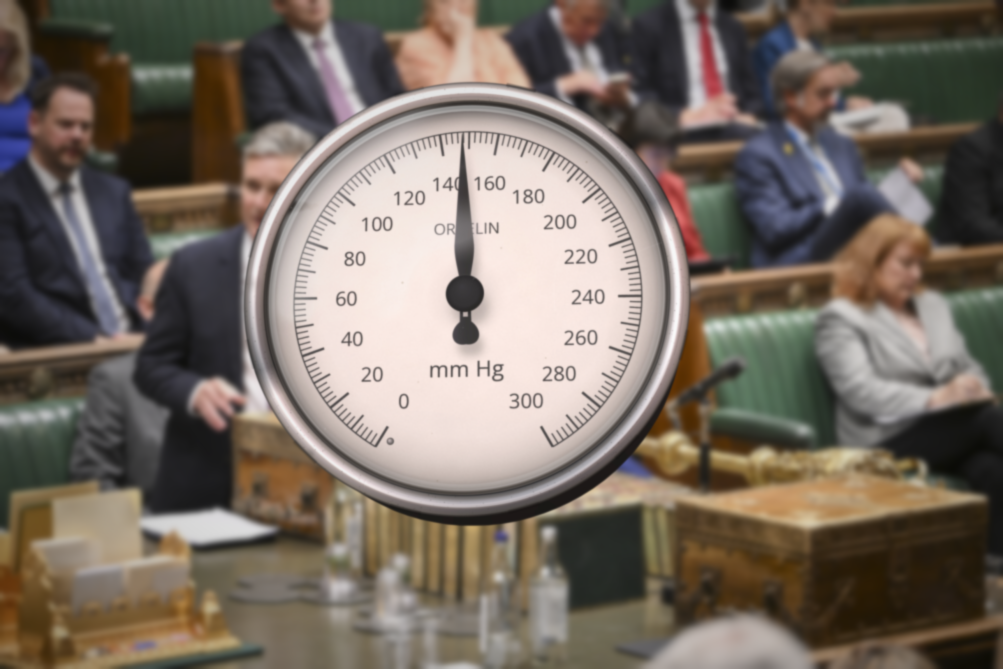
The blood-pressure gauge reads 148 mmHg
